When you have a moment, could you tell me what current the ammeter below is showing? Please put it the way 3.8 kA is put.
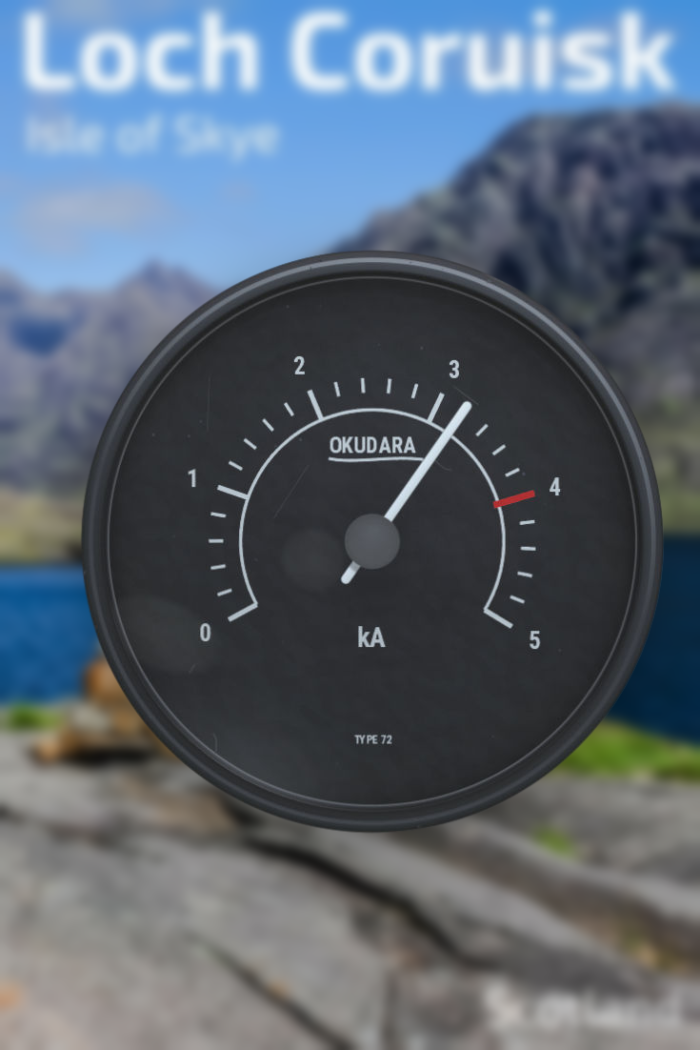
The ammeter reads 3.2 kA
